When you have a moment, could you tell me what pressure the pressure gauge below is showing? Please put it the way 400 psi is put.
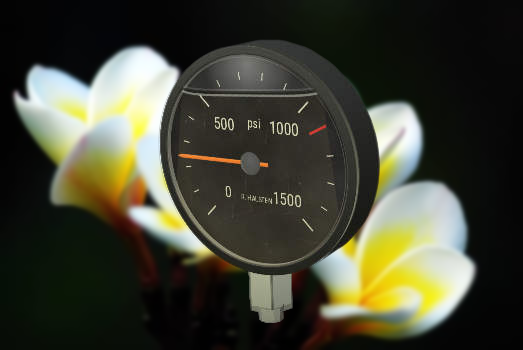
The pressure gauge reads 250 psi
